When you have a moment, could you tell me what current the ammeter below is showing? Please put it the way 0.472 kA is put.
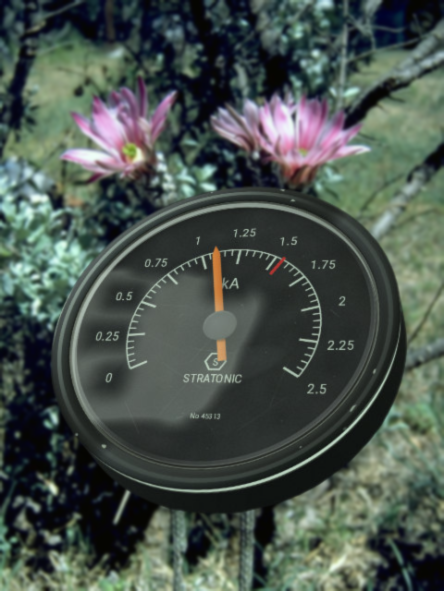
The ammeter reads 1.1 kA
